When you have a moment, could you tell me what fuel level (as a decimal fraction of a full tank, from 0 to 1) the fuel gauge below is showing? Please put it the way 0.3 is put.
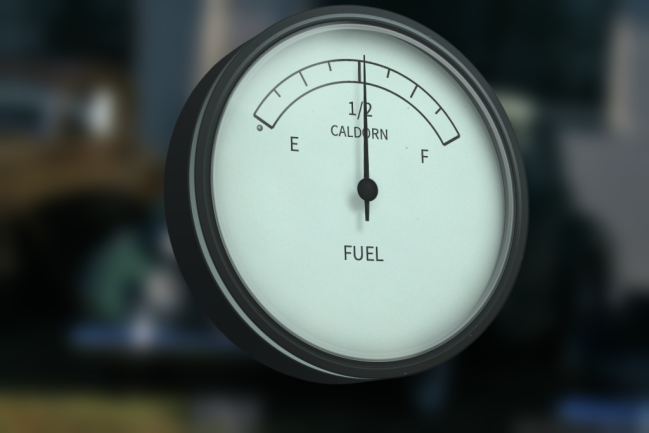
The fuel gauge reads 0.5
